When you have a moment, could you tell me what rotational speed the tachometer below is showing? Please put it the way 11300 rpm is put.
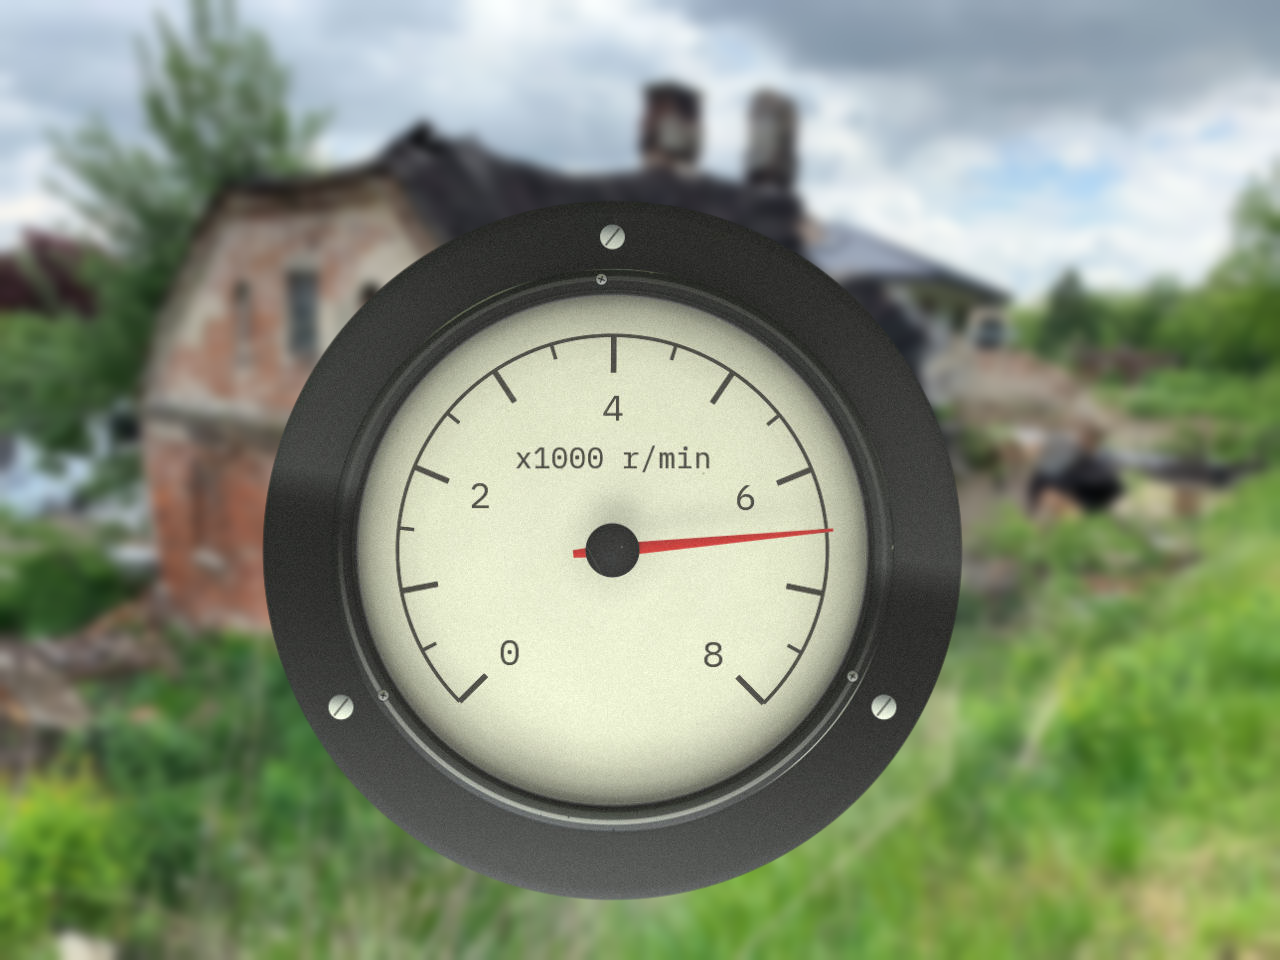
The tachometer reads 6500 rpm
